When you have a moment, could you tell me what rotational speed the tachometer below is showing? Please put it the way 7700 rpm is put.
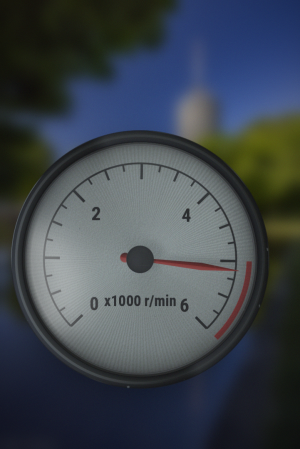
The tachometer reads 5125 rpm
